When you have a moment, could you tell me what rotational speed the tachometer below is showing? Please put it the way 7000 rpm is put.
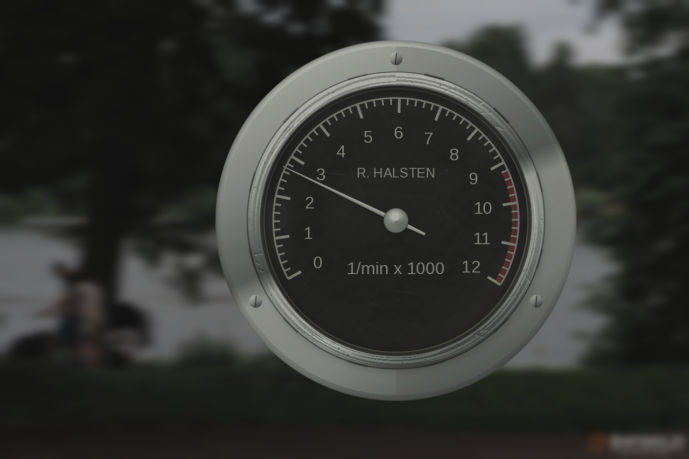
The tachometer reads 2700 rpm
